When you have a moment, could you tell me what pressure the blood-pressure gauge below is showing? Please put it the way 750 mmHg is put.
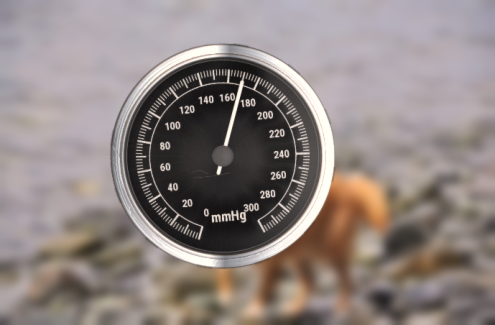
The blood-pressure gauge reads 170 mmHg
